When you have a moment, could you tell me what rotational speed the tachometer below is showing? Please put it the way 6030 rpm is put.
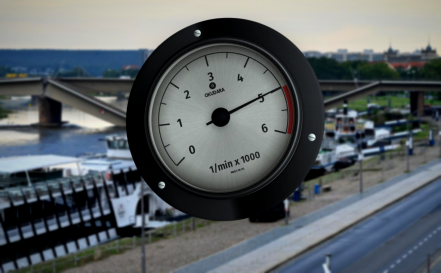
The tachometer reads 5000 rpm
